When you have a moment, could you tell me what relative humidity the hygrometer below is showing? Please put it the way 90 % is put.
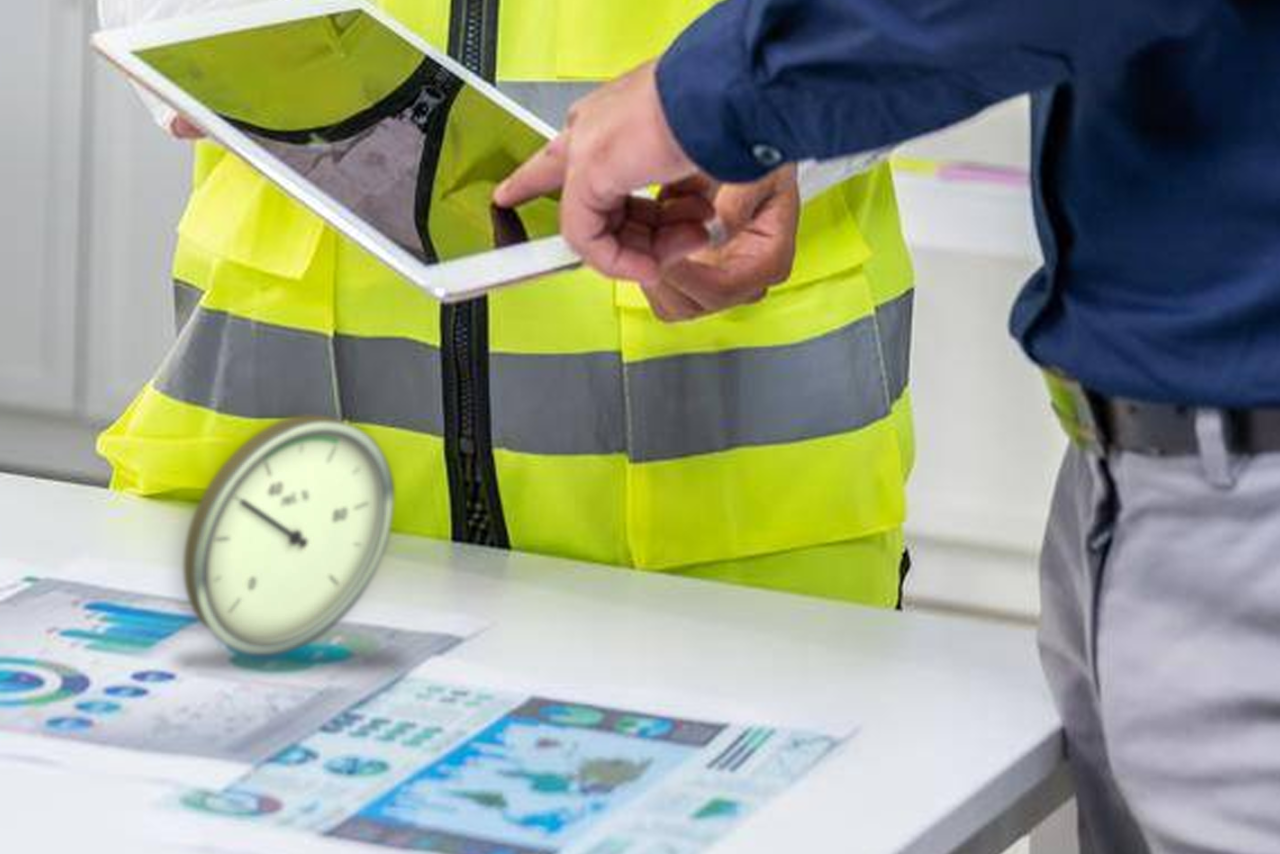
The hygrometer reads 30 %
